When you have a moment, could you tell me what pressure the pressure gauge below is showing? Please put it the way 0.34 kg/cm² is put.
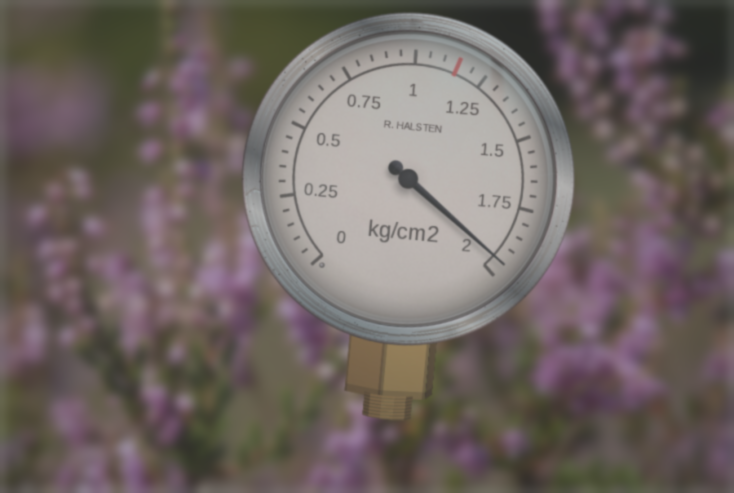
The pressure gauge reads 1.95 kg/cm²
